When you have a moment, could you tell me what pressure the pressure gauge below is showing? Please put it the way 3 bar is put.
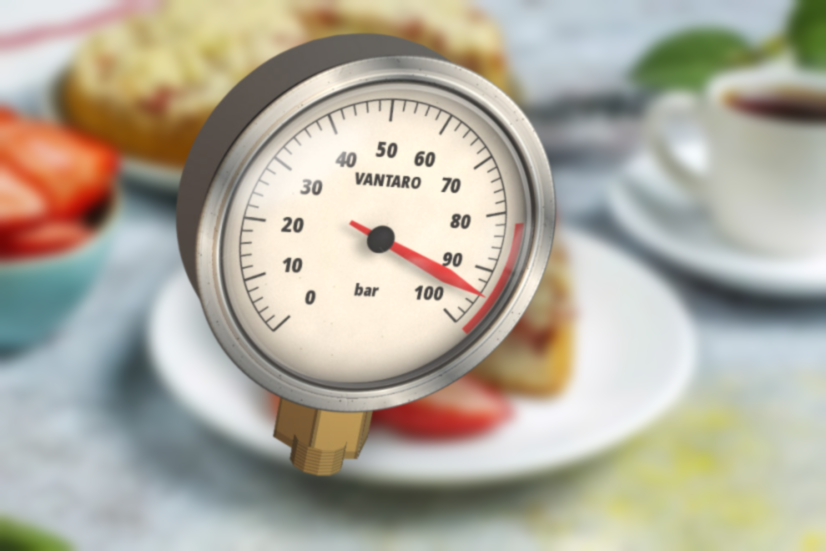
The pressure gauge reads 94 bar
